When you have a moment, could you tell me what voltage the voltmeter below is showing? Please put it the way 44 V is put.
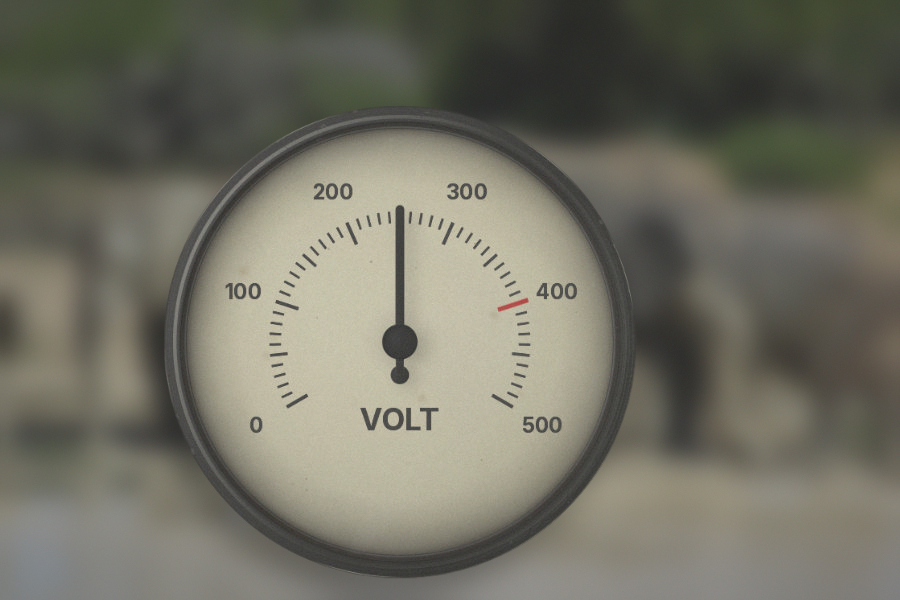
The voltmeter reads 250 V
